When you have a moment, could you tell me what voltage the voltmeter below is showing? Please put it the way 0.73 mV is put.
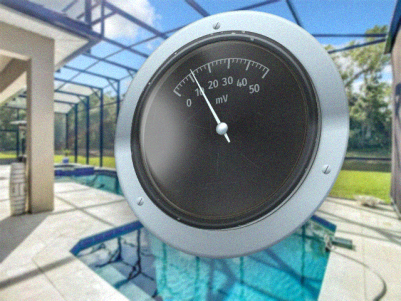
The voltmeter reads 12 mV
